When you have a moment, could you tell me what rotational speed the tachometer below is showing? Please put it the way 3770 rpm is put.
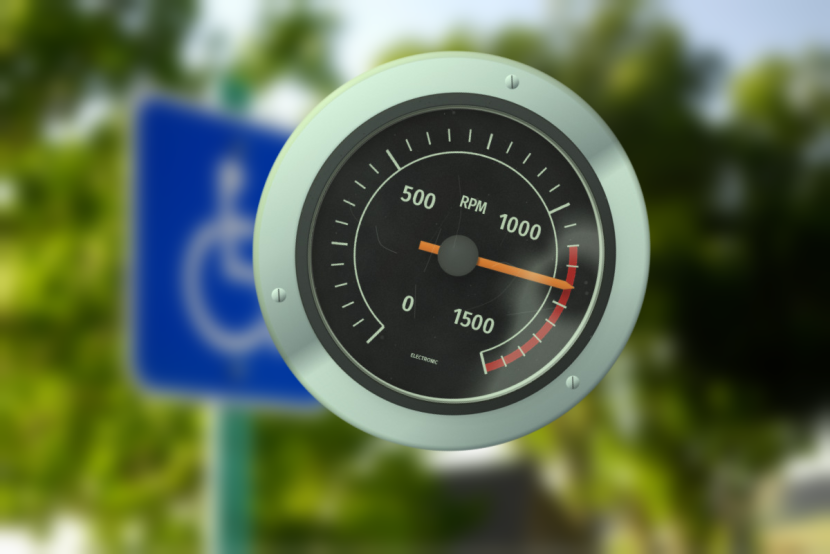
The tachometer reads 1200 rpm
